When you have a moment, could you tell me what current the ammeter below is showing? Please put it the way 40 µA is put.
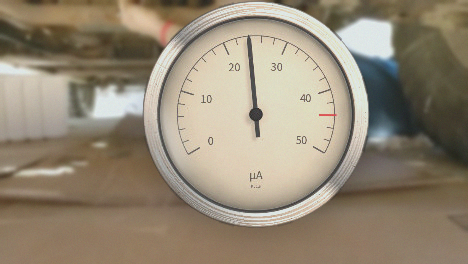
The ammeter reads 24 µA
